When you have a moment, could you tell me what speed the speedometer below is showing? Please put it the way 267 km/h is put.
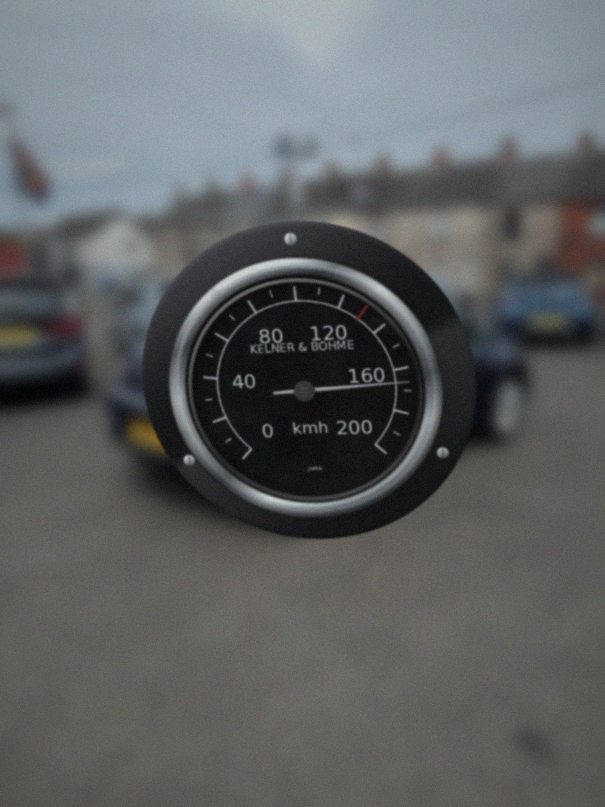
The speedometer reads 165 km/h
